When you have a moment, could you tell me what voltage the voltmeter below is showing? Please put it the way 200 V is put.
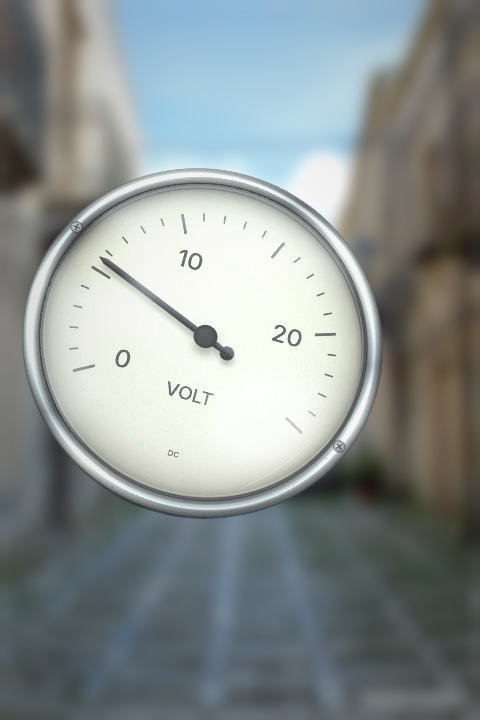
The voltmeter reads 5.5 V
